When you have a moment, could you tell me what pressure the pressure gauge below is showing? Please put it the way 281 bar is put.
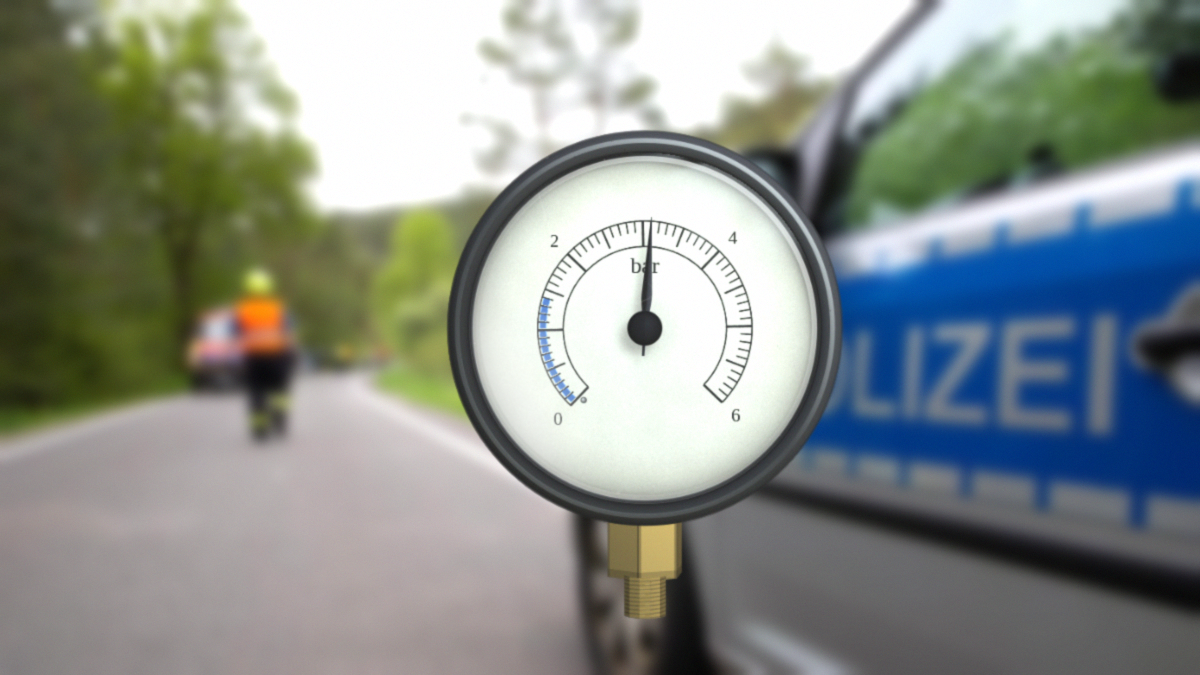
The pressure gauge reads 3.1 bar
